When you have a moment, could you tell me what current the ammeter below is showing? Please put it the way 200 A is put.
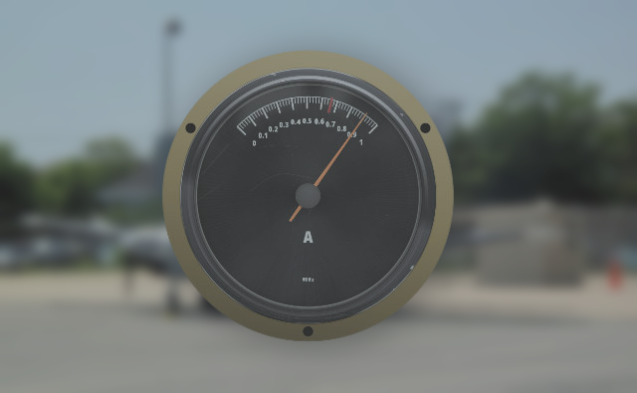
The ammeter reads 0.9 A
